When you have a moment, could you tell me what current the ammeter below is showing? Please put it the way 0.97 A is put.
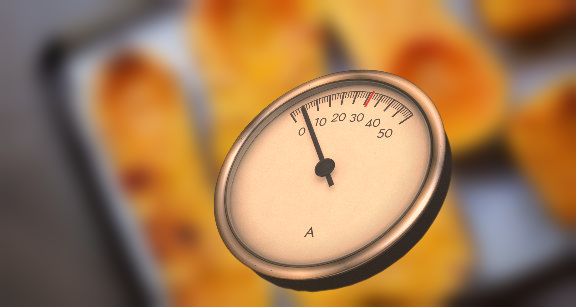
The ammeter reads 5 A
